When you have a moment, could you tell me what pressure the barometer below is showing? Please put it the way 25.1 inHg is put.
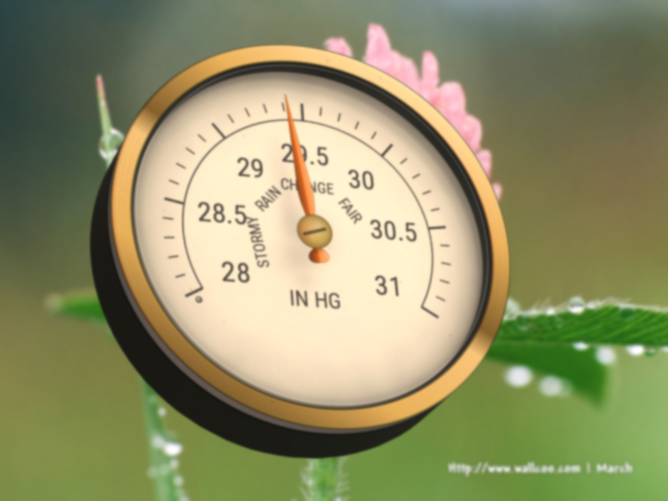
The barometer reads 29.4 inHg
